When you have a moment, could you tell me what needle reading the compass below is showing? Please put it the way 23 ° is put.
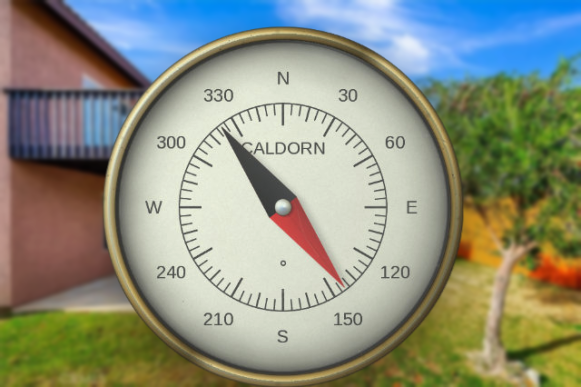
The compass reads 142.5 °
